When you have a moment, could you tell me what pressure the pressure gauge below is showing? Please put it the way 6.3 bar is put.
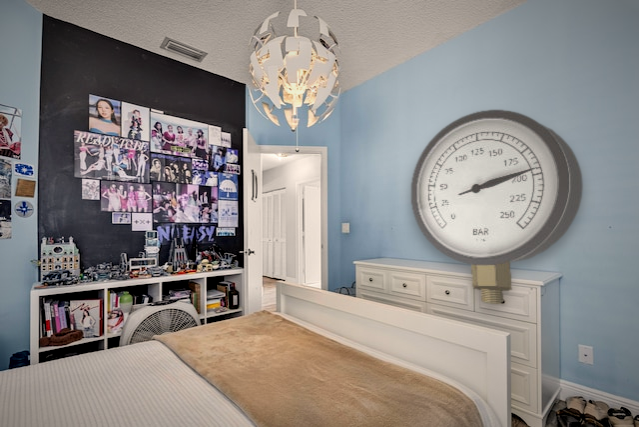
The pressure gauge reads 195 bar
